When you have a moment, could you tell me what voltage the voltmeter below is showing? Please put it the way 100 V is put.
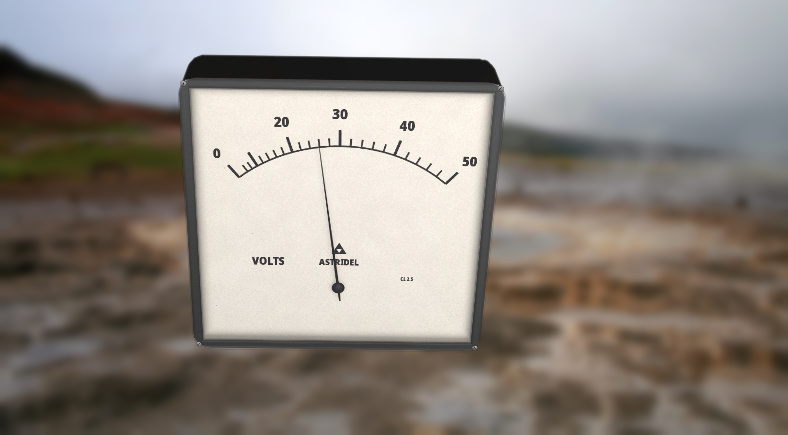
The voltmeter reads 26 V
